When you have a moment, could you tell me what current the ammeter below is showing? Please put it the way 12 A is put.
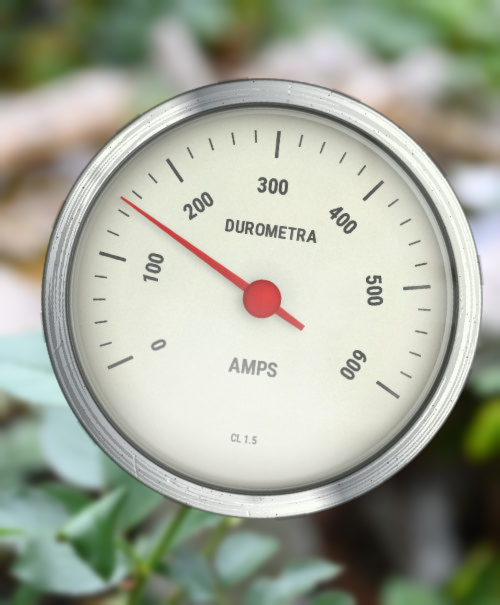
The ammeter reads 150 A
